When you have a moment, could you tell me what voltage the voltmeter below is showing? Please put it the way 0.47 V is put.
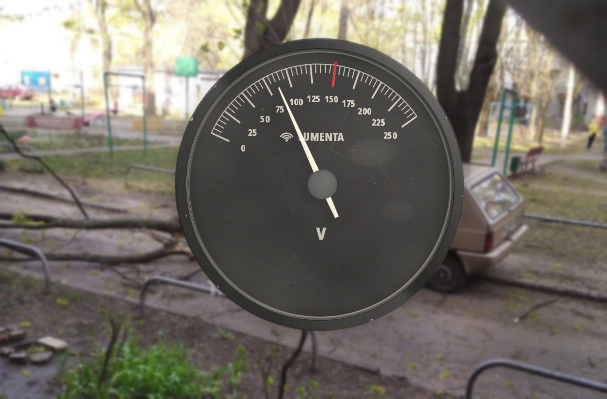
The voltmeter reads 85 V
